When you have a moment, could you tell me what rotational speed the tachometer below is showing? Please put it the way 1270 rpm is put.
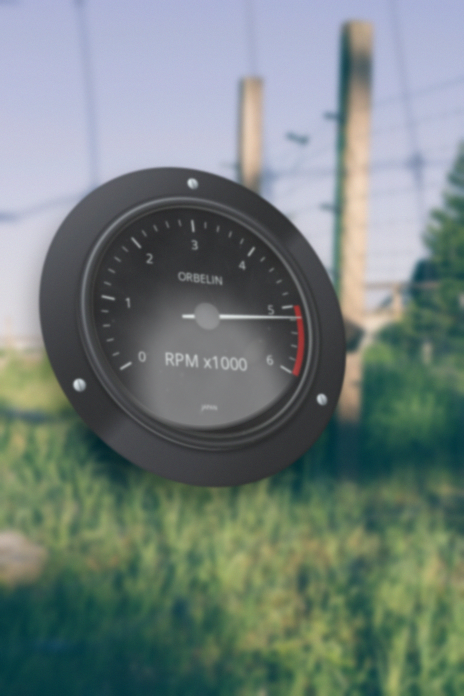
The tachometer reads 5200 rpm
